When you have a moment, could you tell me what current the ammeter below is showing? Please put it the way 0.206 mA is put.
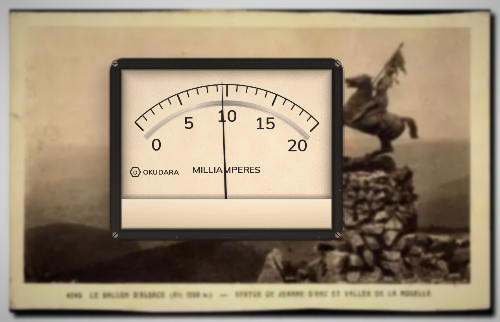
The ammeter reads 9.5 mA
